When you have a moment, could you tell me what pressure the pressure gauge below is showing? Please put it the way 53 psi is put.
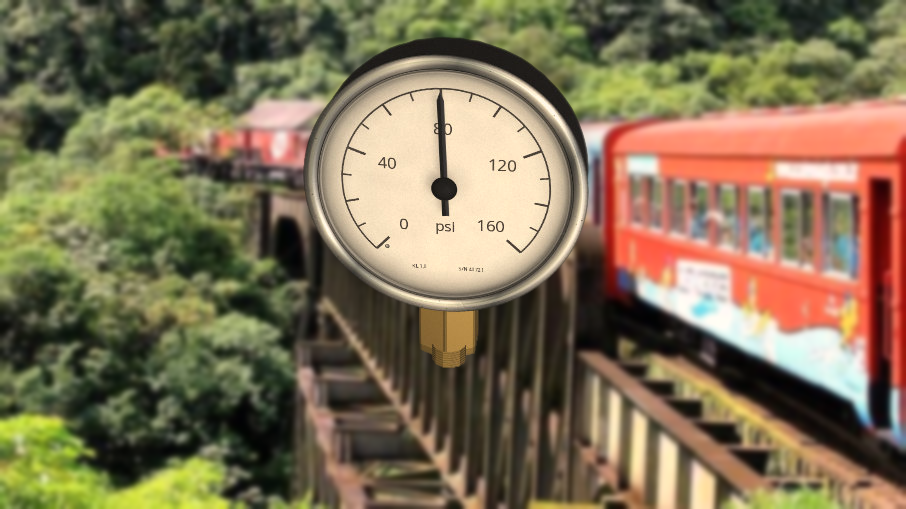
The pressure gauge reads 80 psi
